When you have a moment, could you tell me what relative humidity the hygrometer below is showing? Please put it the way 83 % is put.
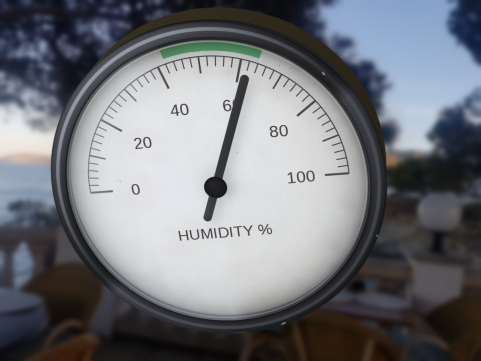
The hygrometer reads 62 %
